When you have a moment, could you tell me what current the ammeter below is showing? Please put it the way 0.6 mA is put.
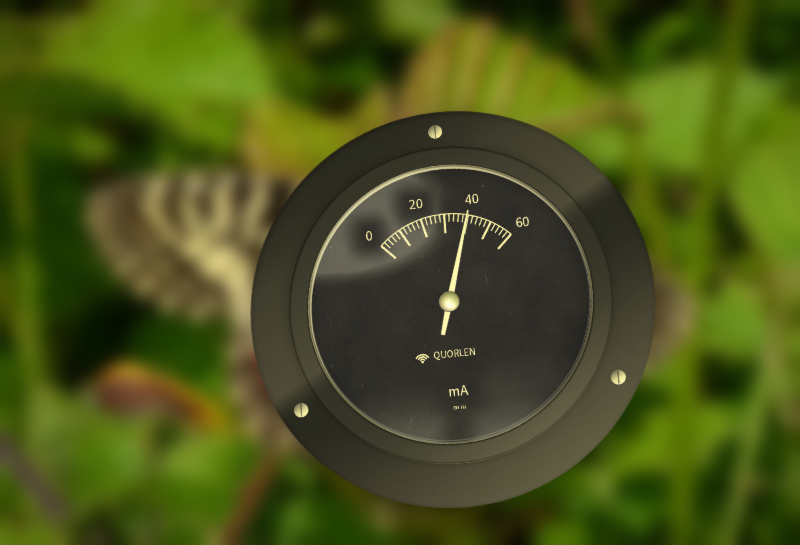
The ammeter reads 40 mA
